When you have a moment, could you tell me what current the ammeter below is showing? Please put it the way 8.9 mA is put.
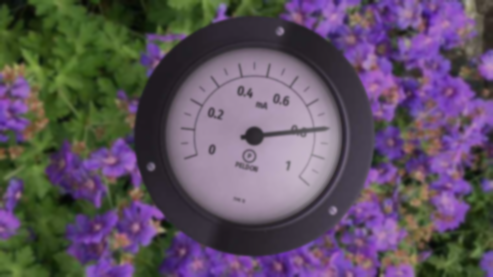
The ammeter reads 0.8 mA
